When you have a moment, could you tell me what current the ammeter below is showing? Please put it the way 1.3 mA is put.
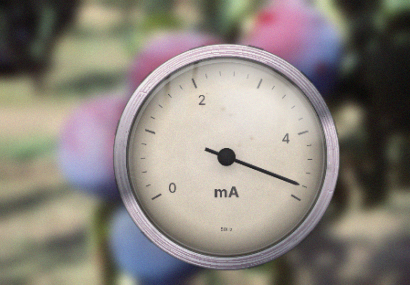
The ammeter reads 4.8 mA
